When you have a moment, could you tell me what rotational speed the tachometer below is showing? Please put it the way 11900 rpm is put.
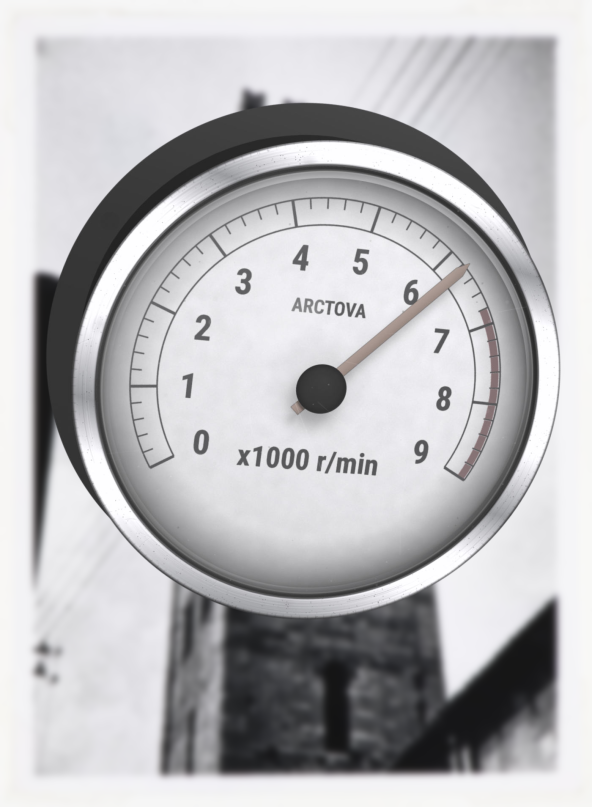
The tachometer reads 6200 rpm
